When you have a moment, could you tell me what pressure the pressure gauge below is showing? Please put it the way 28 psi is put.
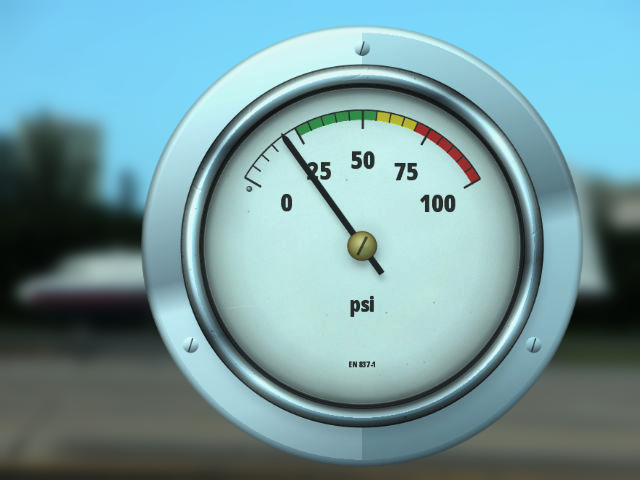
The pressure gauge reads 20 psi
